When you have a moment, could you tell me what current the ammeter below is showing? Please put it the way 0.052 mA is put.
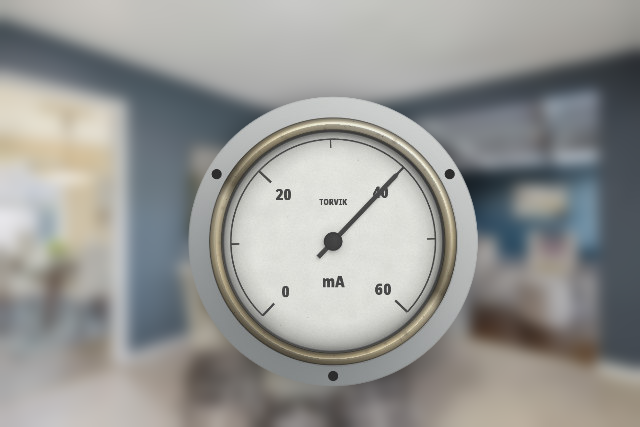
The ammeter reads 40 mA
